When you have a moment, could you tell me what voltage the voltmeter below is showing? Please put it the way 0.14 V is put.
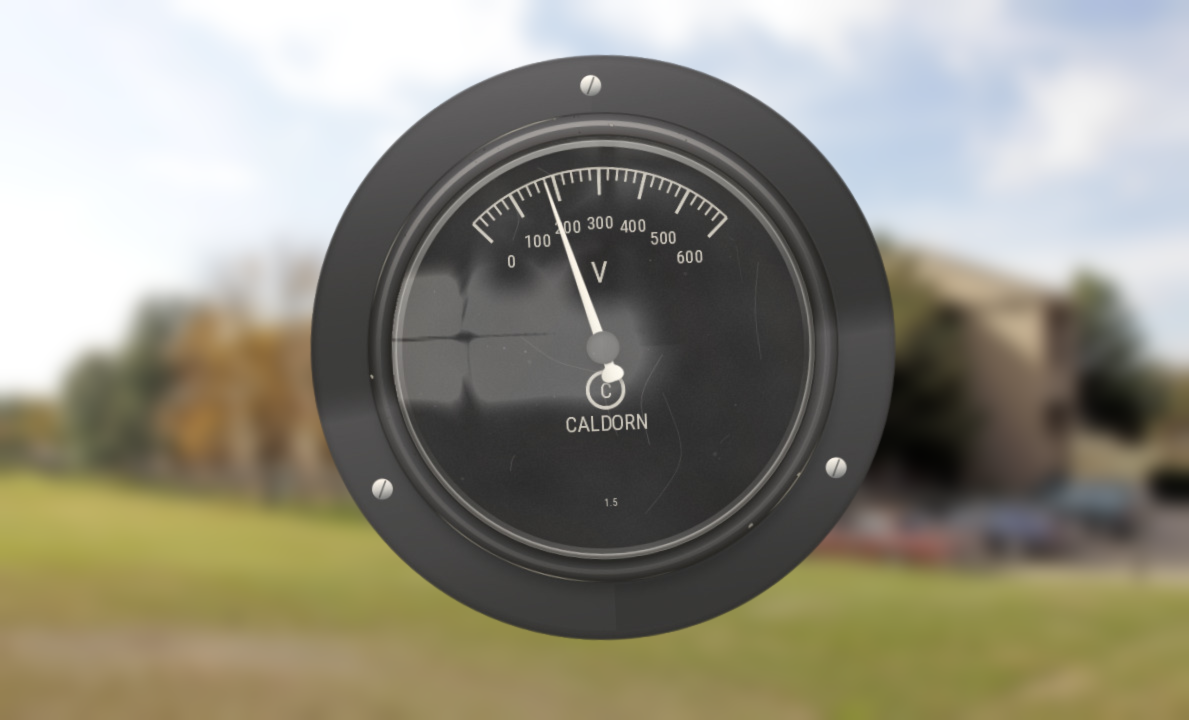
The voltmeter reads 180 V
